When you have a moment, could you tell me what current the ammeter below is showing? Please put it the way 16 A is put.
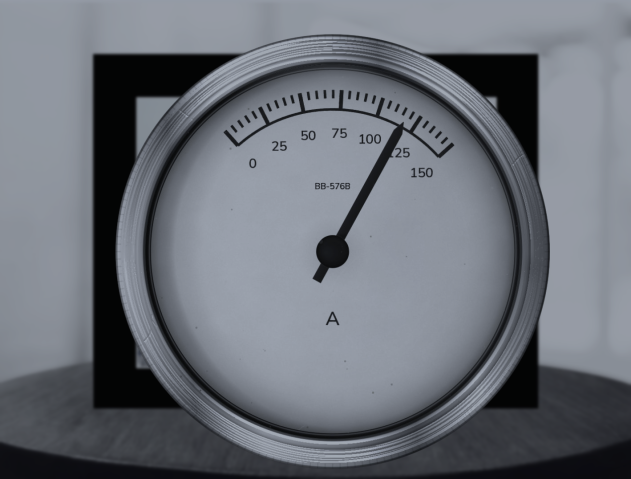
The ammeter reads 117.5 A
